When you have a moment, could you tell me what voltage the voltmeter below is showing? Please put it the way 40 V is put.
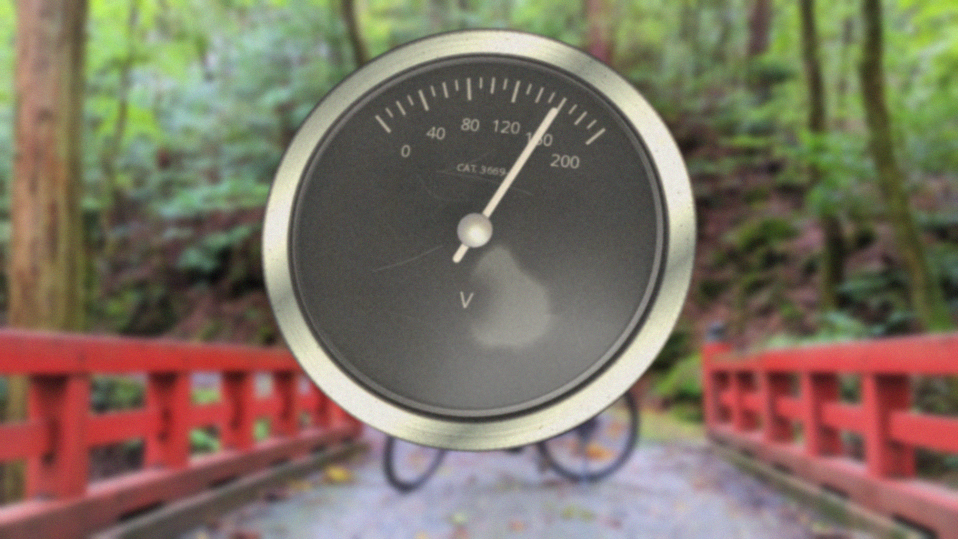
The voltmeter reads 160 V
